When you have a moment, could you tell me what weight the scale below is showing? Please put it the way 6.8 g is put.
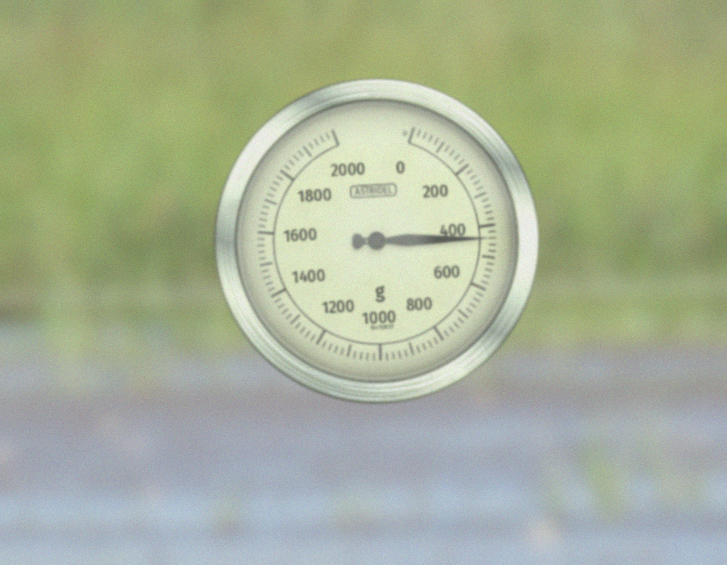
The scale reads 440 g
